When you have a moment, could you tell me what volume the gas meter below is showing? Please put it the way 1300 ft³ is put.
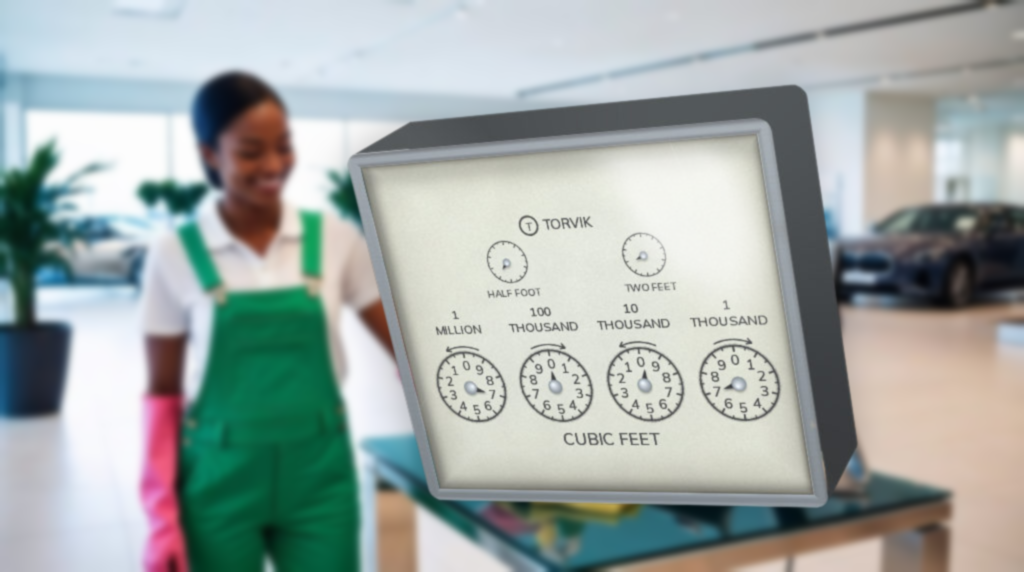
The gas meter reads 699700 ft³
